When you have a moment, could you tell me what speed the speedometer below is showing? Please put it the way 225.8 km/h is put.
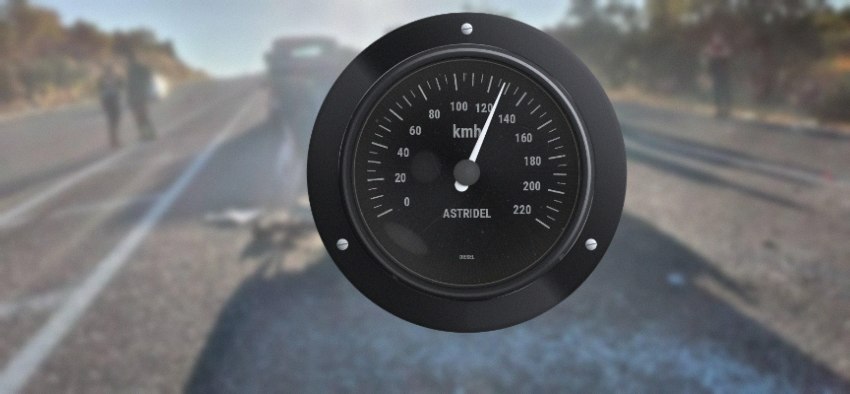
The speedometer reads 127.5 km/h
